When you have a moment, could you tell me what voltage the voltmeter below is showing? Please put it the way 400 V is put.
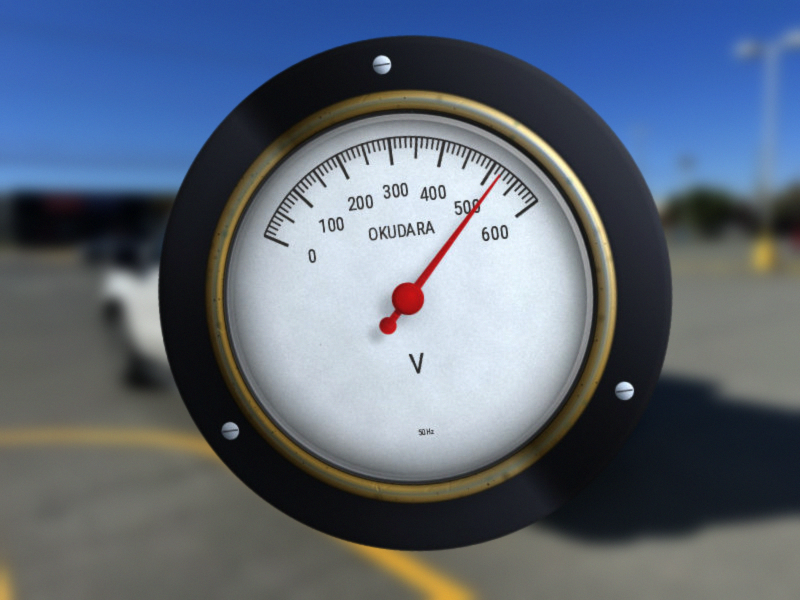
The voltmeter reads 520 V
